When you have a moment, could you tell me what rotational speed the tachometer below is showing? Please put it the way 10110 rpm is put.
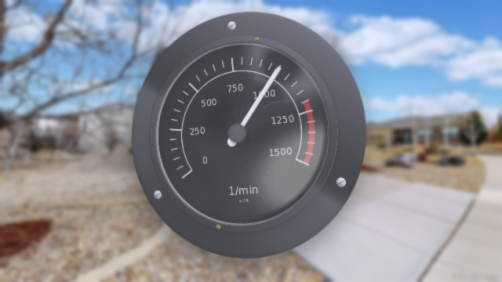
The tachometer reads 1000 rpm
